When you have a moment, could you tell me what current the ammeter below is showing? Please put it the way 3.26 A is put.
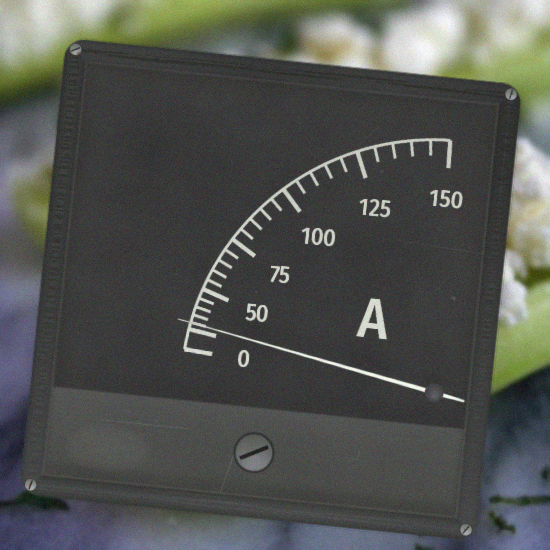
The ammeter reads 30 A
